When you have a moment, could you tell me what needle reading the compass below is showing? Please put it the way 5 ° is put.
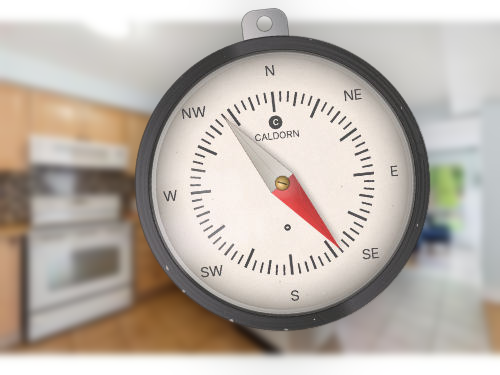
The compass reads 145 °
